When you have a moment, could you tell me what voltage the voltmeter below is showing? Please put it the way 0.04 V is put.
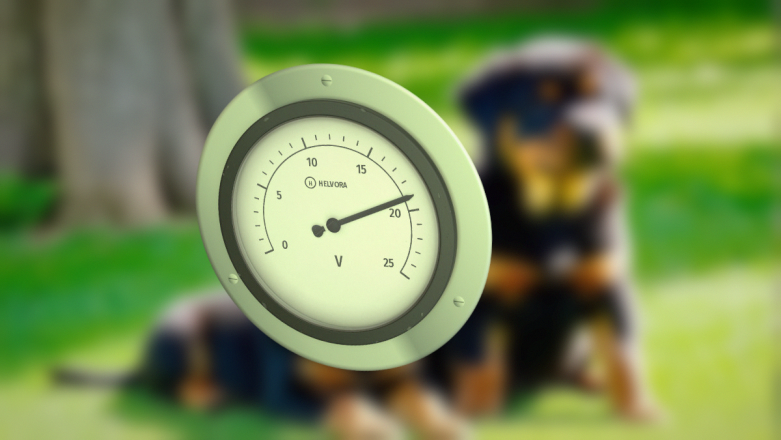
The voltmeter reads 19 V
